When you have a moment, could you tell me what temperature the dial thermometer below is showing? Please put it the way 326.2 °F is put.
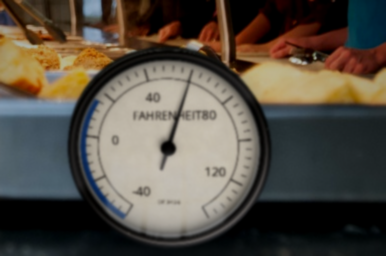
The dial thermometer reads 60 °F
